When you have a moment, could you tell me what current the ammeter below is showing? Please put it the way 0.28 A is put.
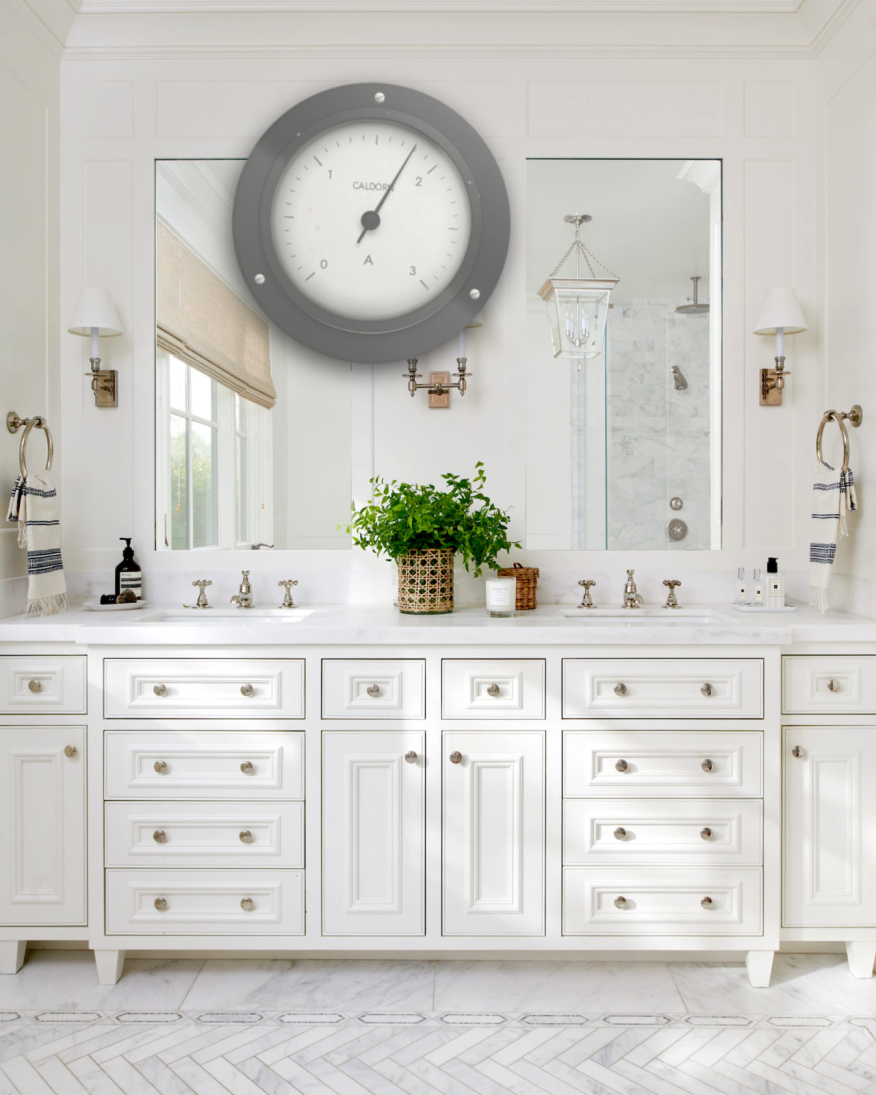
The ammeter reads 1.8 A
